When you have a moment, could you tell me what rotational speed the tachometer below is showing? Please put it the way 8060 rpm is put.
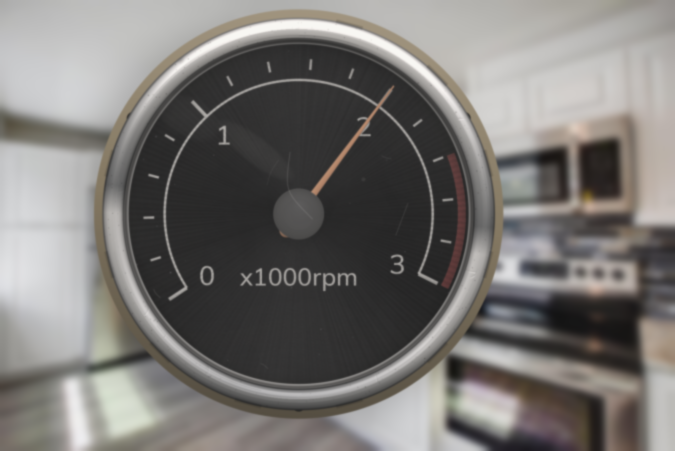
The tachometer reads 2000 rpm
